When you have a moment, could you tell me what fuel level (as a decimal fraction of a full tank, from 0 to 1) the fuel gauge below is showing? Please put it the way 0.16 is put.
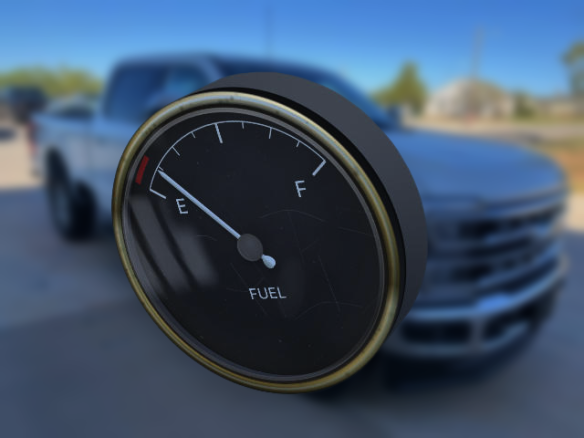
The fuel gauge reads 0.125
